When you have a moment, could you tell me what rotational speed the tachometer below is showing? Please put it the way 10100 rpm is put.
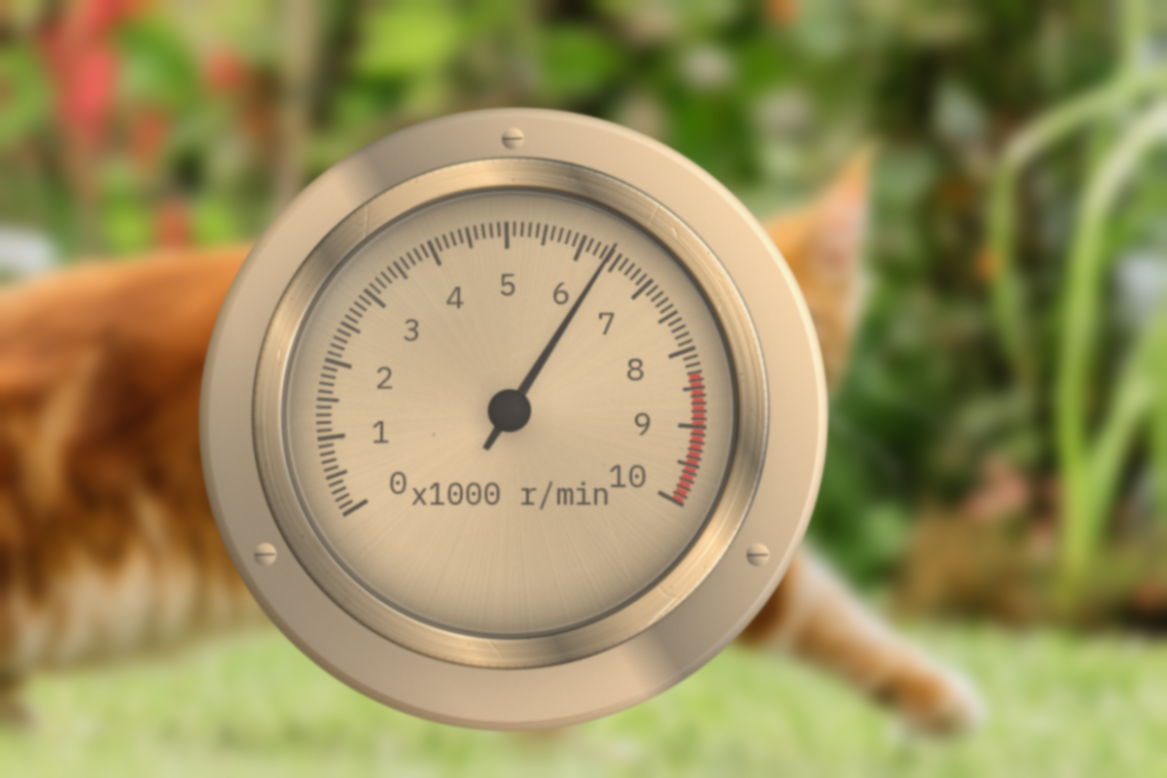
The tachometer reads 6400 rpm
